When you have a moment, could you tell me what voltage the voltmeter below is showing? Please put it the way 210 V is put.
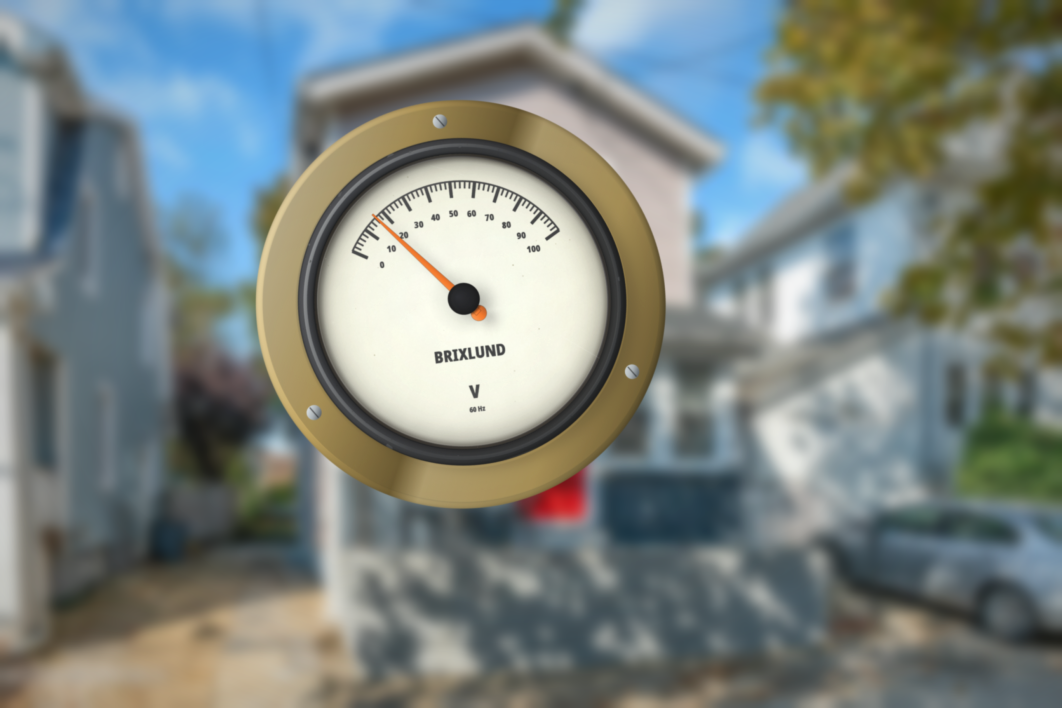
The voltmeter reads 16 V
